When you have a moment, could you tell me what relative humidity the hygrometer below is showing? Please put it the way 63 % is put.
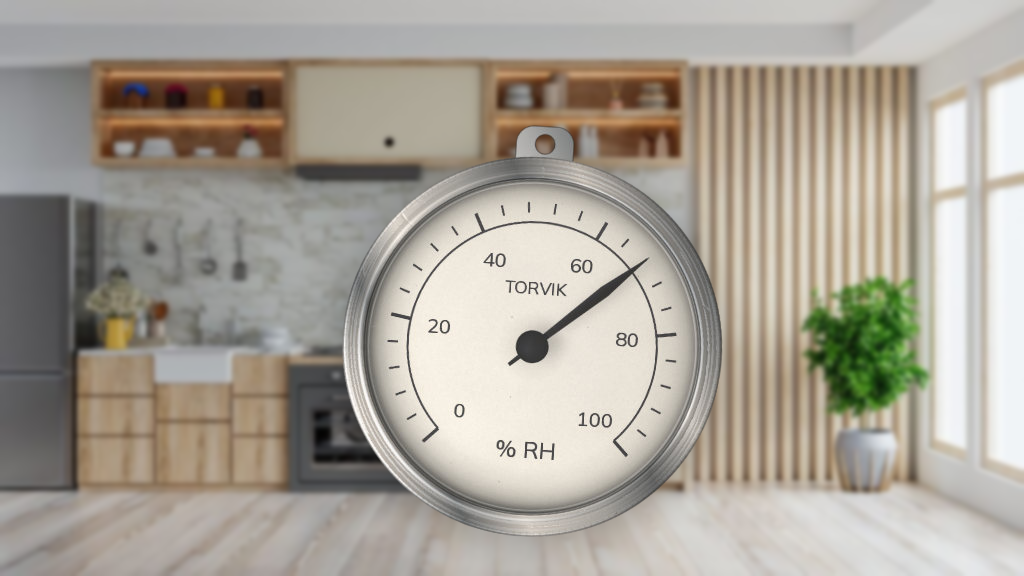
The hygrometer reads 68 %
